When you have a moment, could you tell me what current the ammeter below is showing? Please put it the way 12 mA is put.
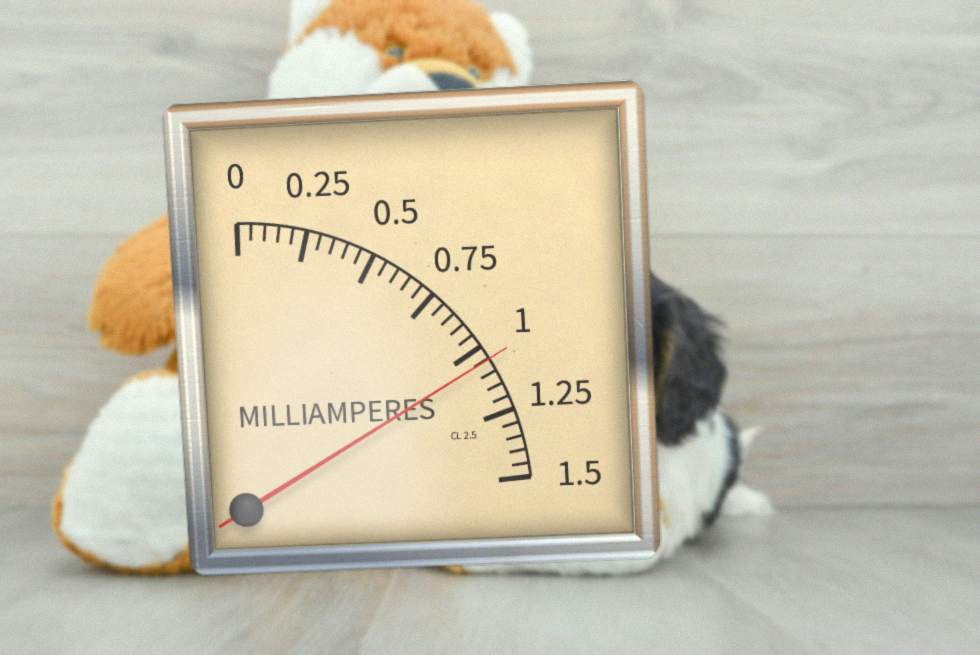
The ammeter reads 1.05 mA
